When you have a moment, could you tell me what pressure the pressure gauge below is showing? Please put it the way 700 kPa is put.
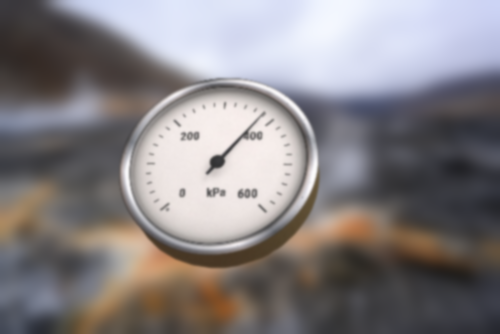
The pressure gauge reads 380 kPa
